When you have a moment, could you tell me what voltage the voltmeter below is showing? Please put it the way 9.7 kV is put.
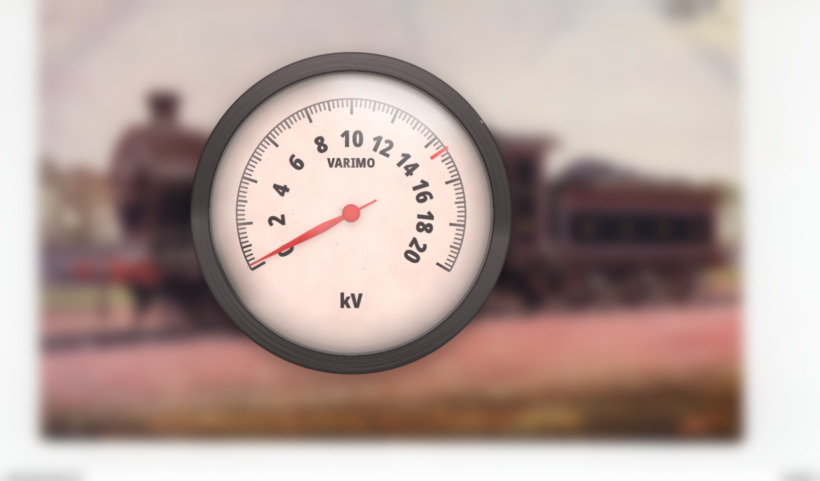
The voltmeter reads 0.2 kV
